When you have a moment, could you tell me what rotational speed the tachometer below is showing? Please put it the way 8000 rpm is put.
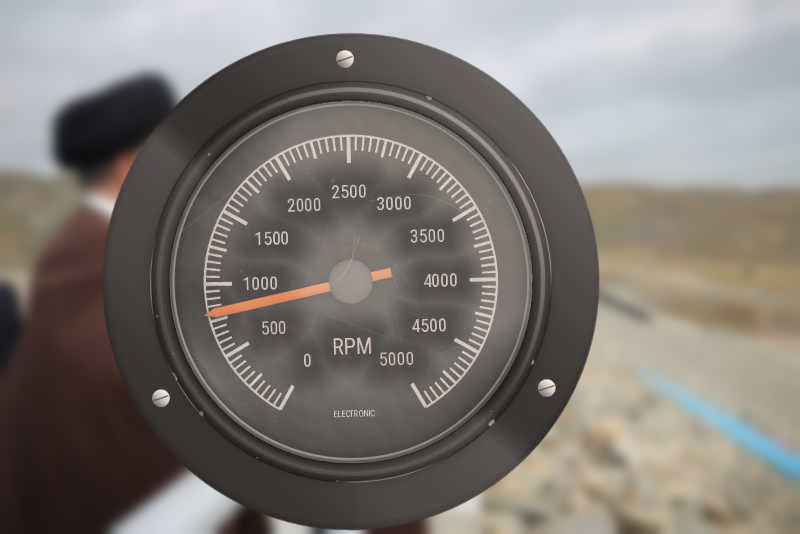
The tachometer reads 800 rpm
